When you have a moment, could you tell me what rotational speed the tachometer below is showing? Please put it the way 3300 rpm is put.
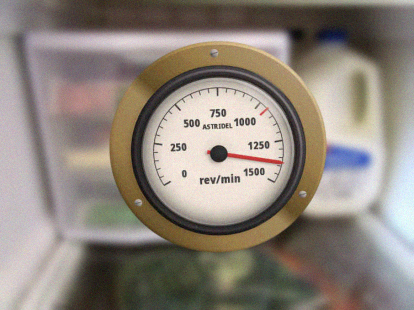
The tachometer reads 1375 rpm
